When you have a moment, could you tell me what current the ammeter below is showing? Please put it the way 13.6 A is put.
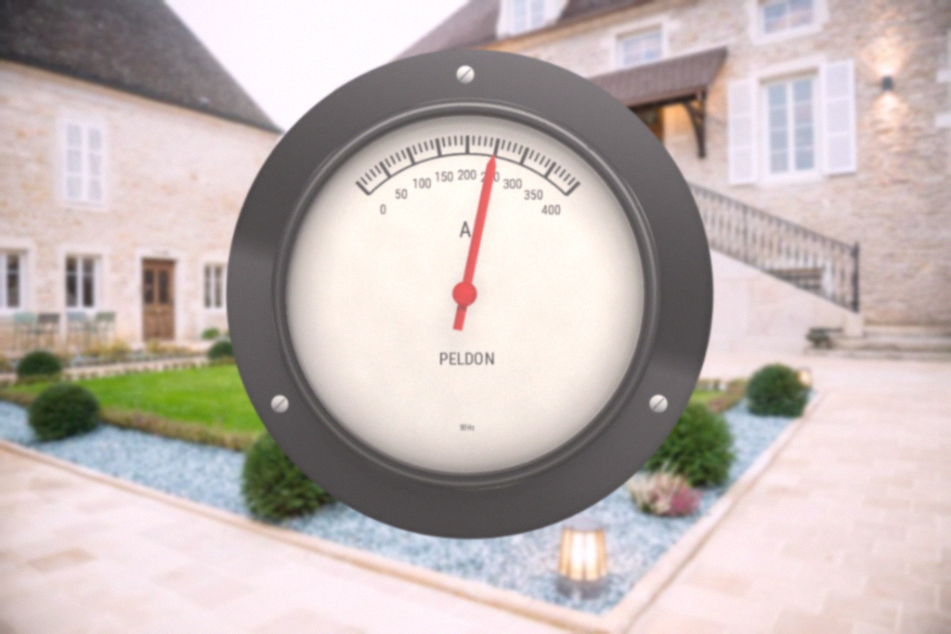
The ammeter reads 250 A
